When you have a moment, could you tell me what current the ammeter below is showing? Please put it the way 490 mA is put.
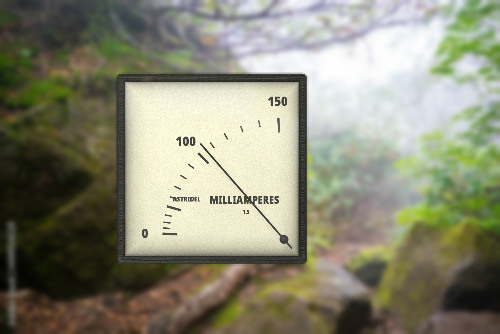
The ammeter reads 105 mA
